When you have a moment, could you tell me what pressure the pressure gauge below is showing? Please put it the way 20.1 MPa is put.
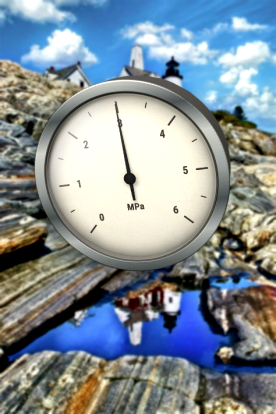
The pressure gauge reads 3 MPa
